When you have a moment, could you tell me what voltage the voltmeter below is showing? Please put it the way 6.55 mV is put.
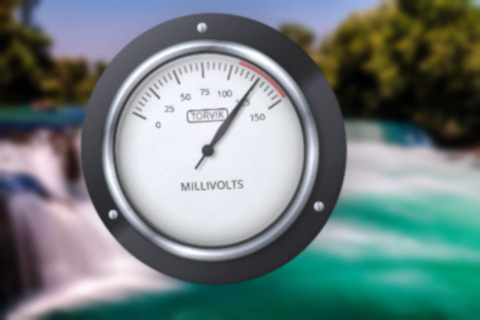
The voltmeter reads 125 mV
